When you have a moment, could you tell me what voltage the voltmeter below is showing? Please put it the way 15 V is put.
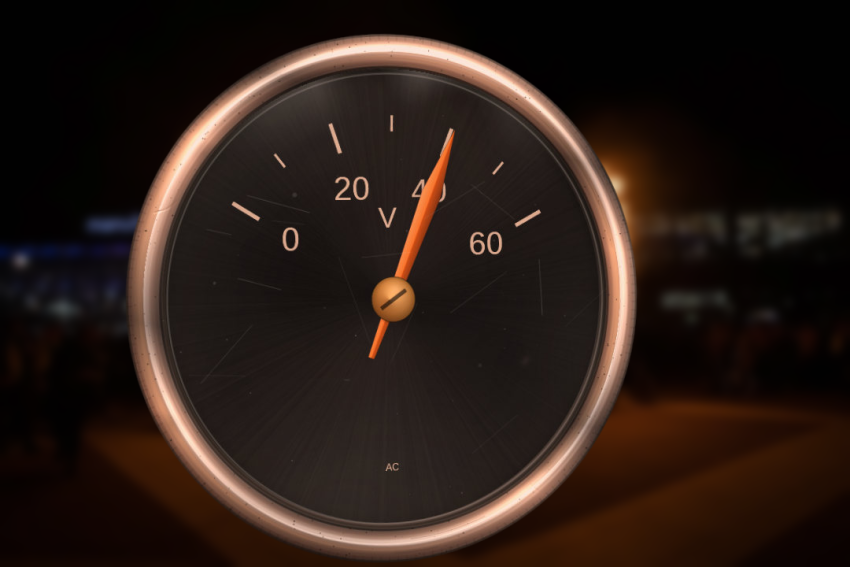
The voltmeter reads 40 V
